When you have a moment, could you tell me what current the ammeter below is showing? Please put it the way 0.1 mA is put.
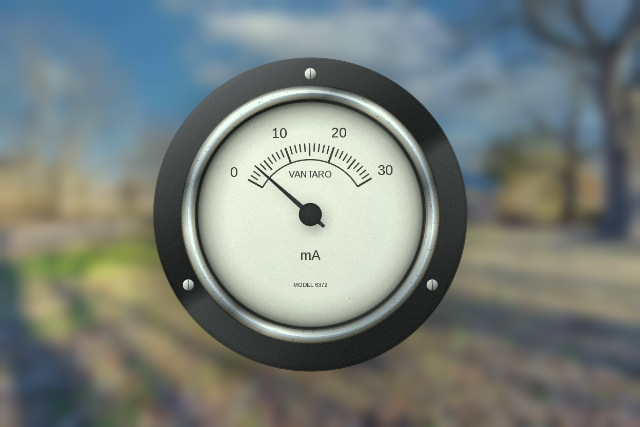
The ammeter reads 3 mA
